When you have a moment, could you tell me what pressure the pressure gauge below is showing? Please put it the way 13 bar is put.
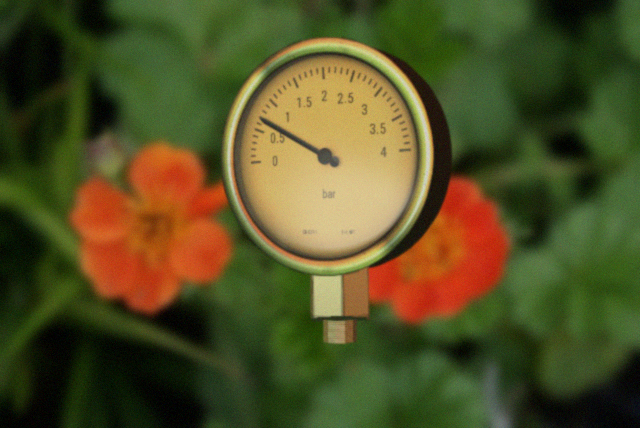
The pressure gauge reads 0.7 bar
